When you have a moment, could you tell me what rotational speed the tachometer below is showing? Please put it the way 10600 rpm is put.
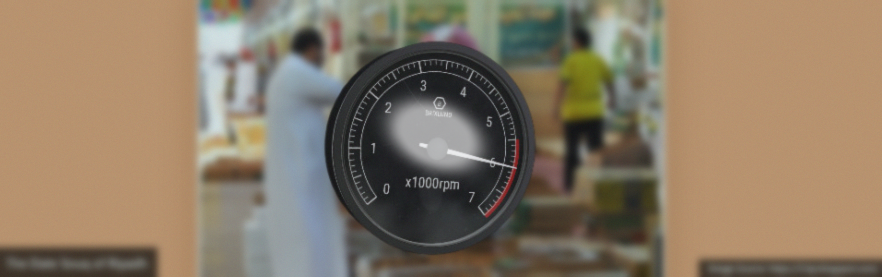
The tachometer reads 6000 rpm
